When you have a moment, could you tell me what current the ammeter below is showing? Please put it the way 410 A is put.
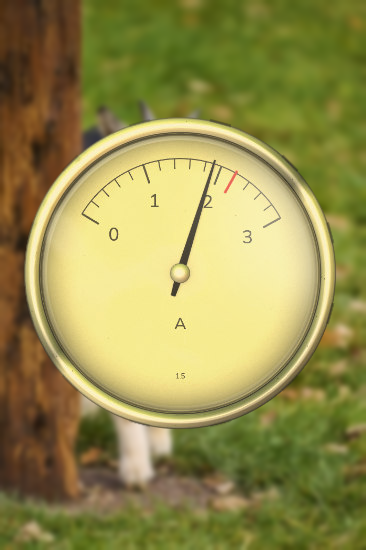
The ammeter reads 1.9 A
